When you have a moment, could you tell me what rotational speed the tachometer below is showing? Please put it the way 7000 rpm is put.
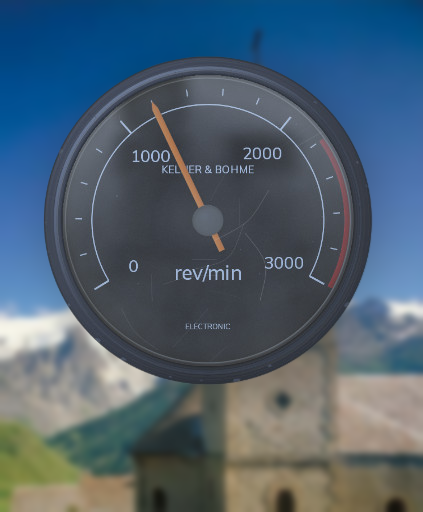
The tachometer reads 1200 rpm
